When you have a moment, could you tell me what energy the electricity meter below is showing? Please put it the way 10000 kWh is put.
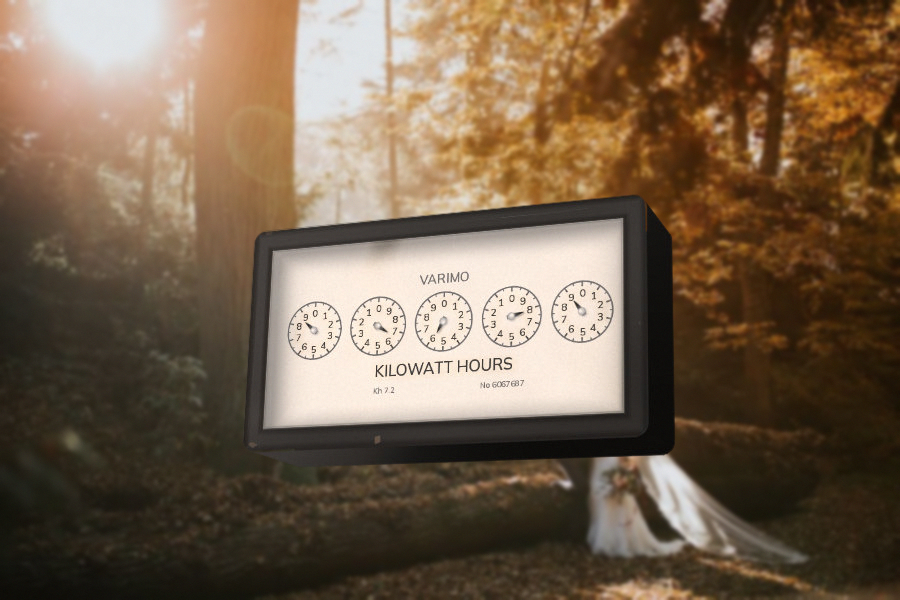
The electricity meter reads 86579 kWh
